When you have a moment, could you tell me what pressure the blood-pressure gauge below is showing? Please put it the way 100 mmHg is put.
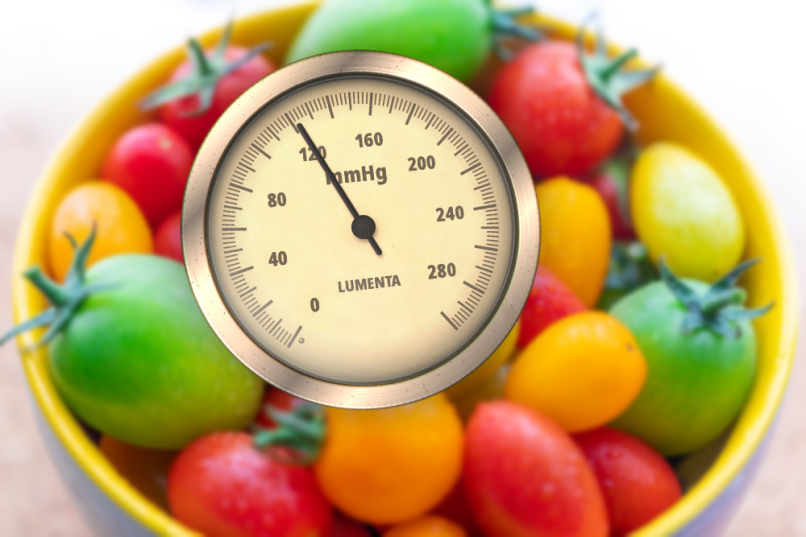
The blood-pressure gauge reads 122 mmHg
